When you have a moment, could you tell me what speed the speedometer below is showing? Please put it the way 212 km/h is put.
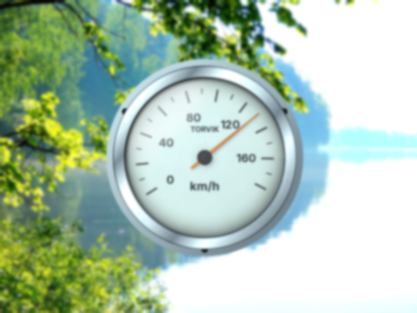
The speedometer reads 130 km/h
